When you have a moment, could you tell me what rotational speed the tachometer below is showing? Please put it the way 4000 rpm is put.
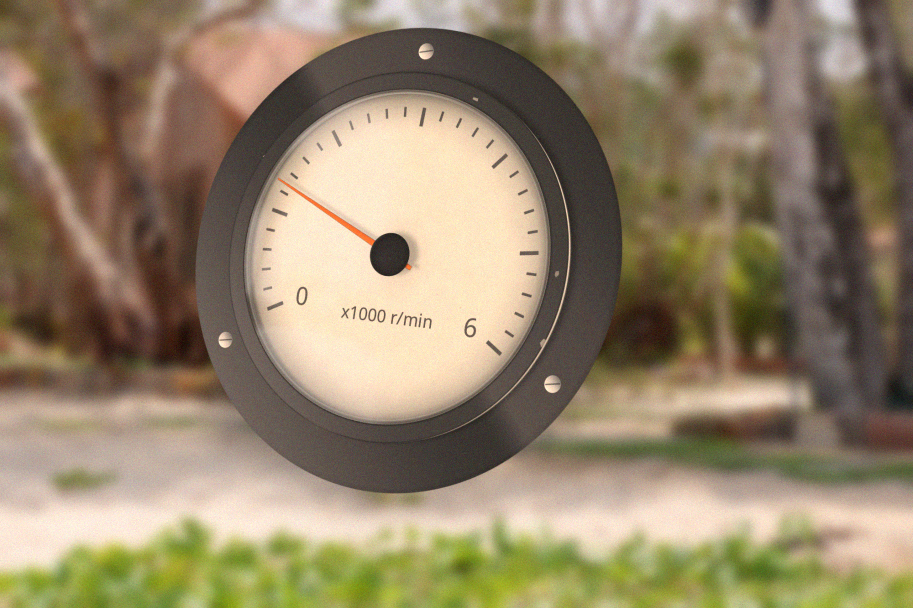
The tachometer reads 1300 rpm
